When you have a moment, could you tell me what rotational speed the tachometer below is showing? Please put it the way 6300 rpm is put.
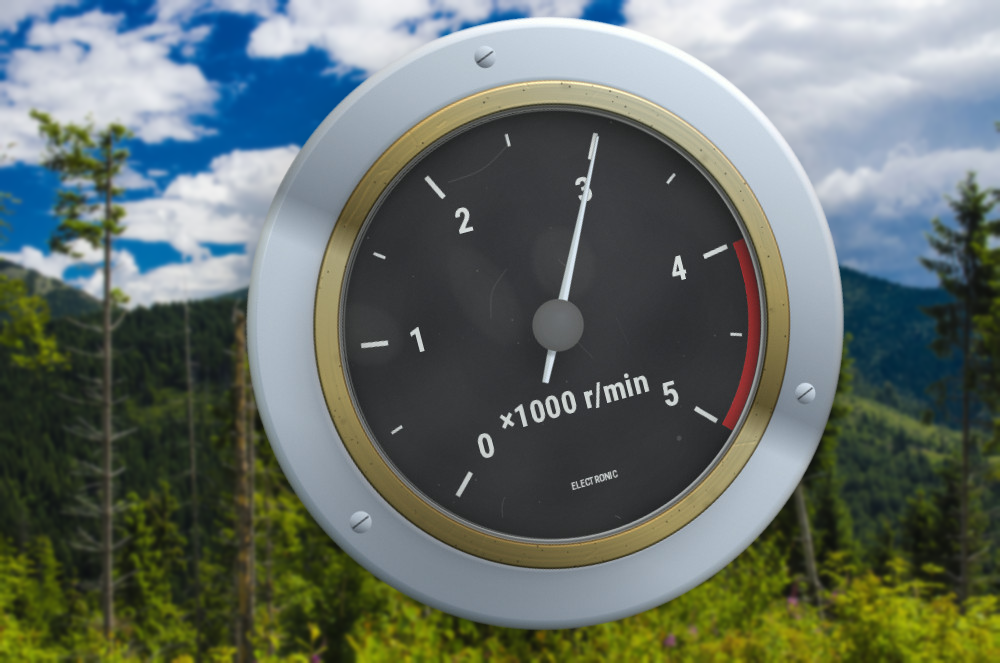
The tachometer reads 3000 rpm
